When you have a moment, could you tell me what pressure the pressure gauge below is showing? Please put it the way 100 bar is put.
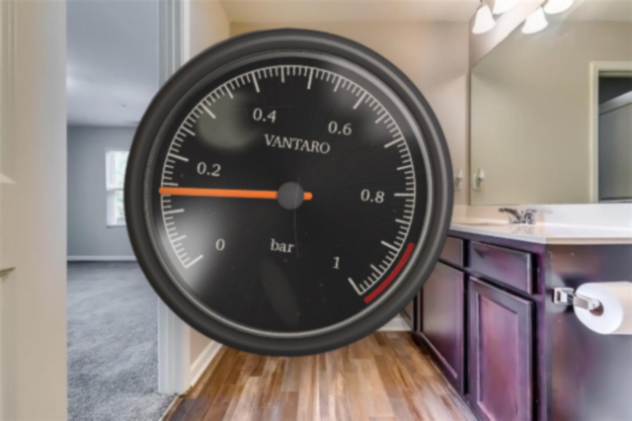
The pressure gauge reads 0.14 bar
